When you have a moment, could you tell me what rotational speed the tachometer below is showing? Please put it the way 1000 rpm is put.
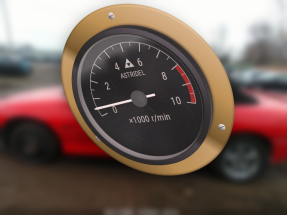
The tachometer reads 500 rpm
